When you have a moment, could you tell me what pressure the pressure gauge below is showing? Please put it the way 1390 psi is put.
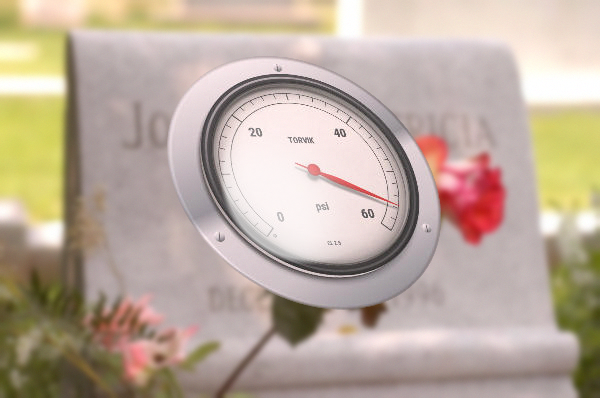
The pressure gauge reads 56 psi
